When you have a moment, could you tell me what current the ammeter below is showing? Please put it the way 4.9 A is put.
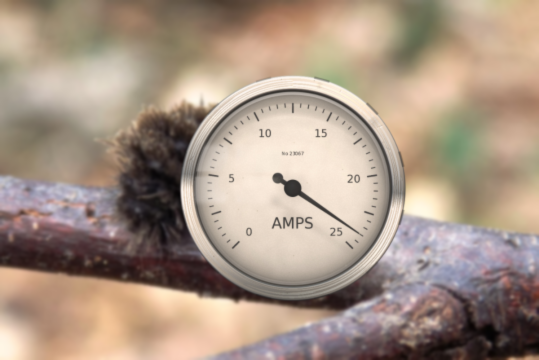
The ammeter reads 24 A
